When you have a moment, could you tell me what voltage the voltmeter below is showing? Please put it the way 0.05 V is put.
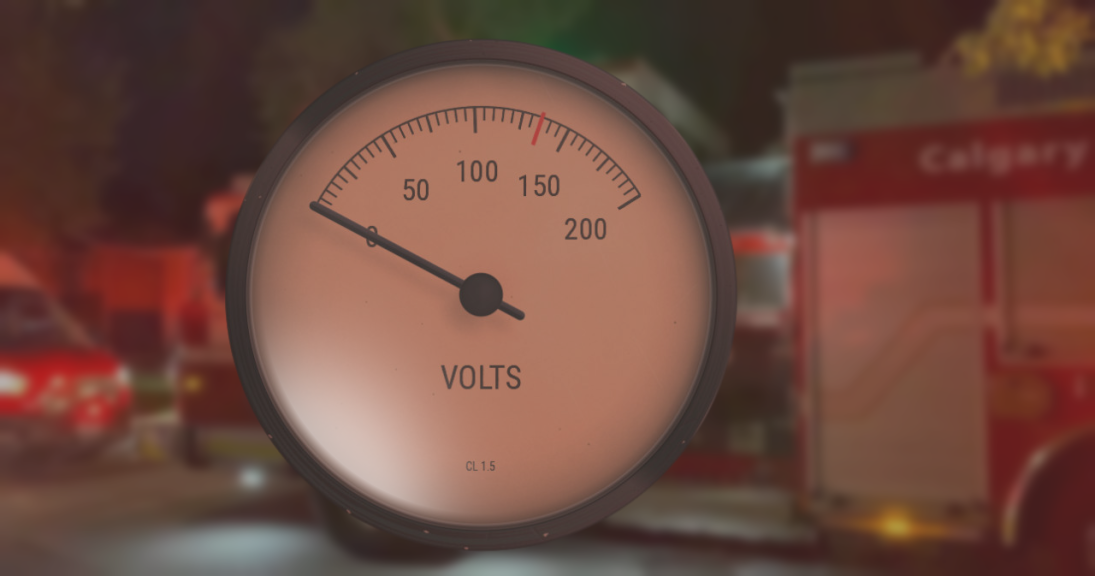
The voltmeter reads 0 V
